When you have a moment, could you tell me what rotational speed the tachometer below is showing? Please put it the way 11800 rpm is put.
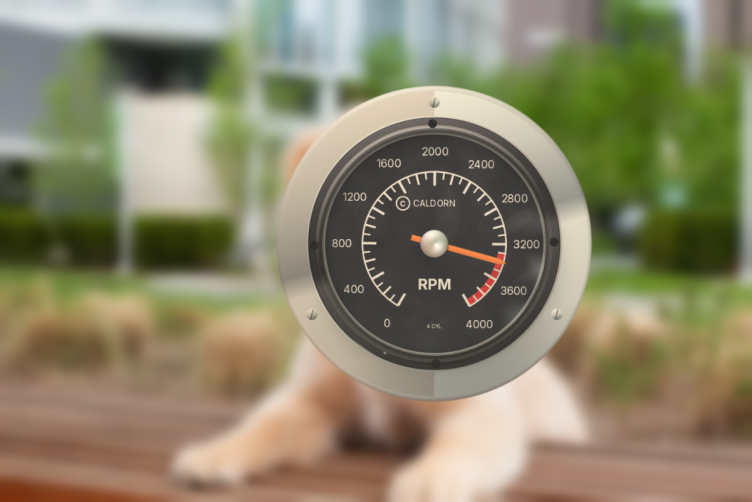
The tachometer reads 3400 rpm
